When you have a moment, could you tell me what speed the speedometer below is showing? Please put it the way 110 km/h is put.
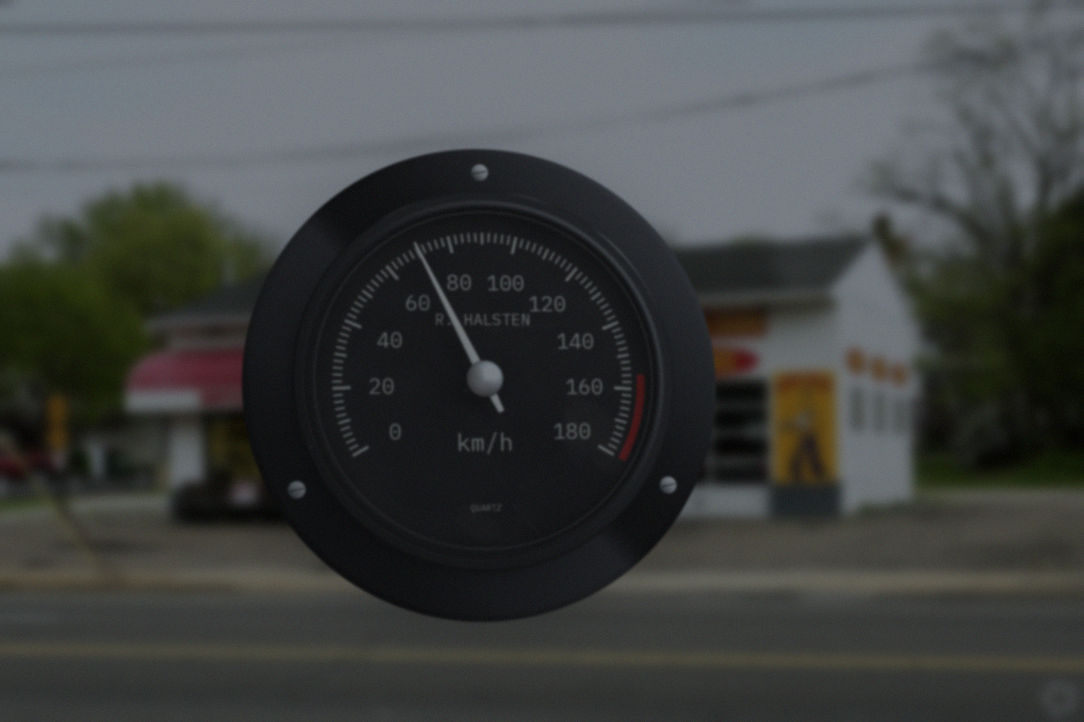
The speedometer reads 70 km/h
